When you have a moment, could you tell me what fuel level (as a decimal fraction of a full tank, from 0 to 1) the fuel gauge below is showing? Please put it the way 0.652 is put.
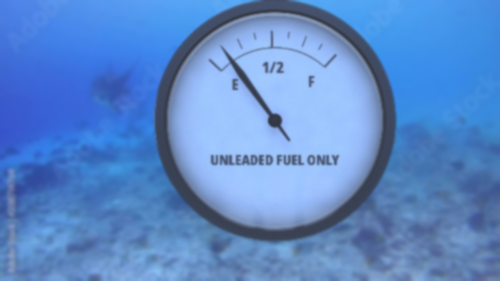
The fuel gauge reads 0.125
